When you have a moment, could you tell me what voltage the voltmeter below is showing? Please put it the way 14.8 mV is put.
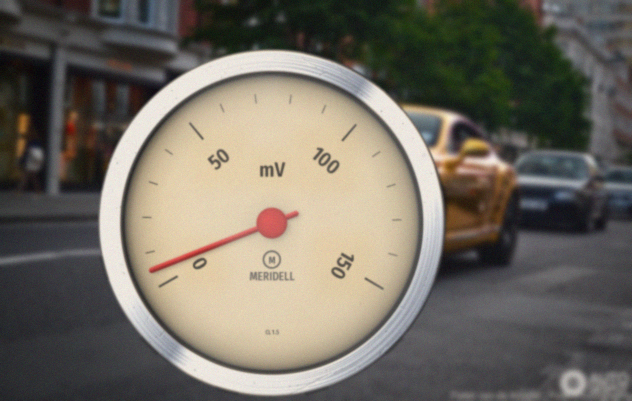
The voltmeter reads 5 mV
